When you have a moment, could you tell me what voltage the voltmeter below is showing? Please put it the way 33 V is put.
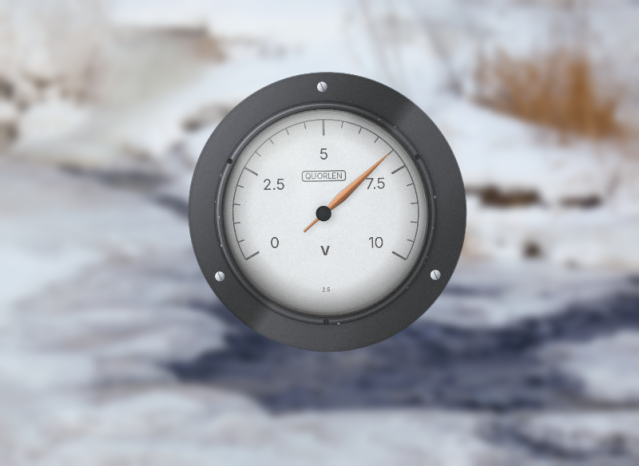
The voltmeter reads 7 V
